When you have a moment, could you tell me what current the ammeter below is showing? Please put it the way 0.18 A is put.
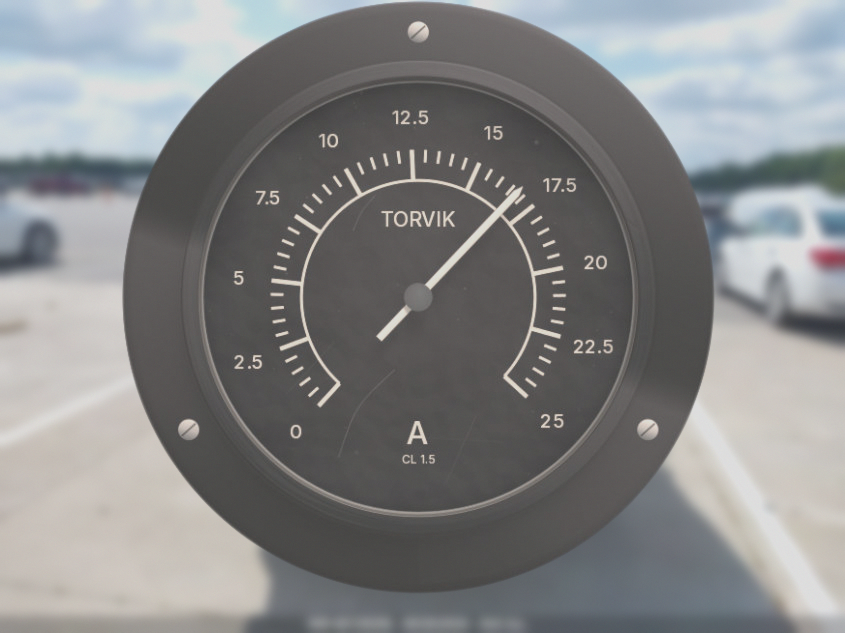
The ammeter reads 16.75 A
